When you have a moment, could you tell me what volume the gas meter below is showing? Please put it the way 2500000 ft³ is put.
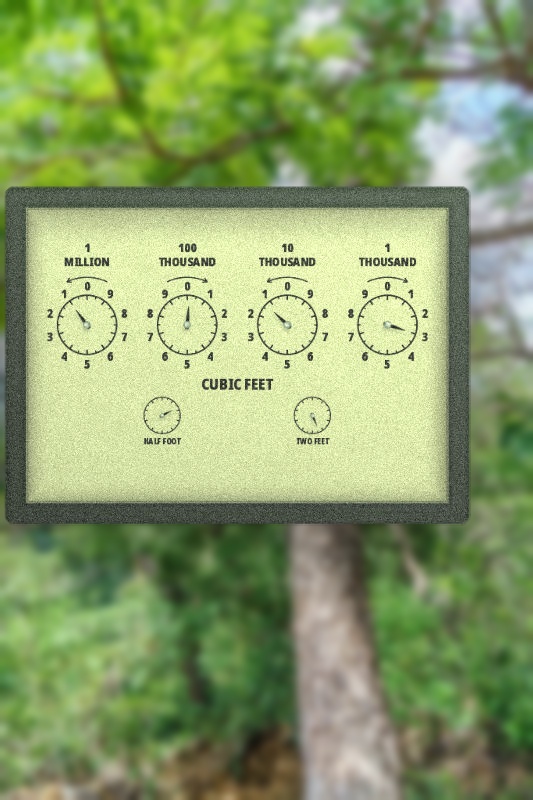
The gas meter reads 101300 ft³
